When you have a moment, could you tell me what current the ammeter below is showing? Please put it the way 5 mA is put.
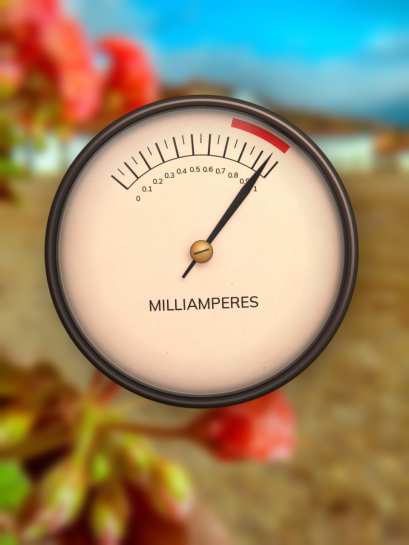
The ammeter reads 0.95 mA
